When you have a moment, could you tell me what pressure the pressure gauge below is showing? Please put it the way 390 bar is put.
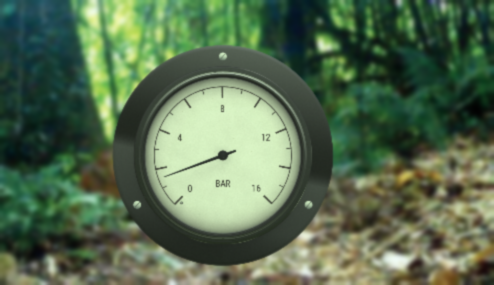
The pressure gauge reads 1.5 bar
